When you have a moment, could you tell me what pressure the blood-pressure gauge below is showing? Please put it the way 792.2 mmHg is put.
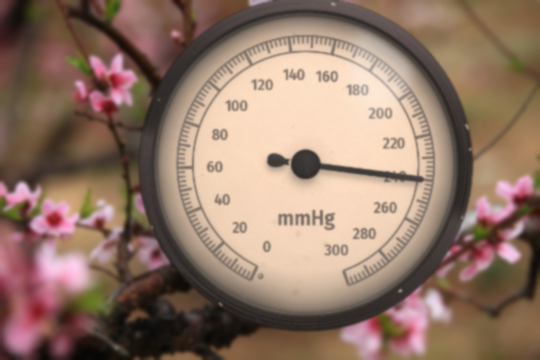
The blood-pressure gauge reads 240 mmHg
